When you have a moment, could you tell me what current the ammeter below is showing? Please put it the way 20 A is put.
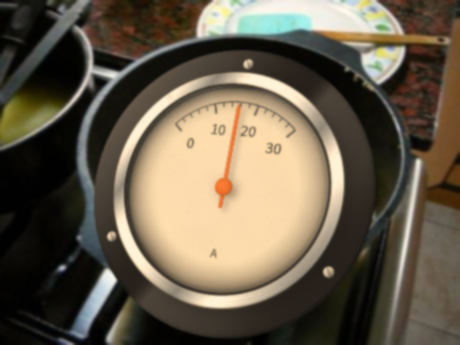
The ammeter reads 16 A
